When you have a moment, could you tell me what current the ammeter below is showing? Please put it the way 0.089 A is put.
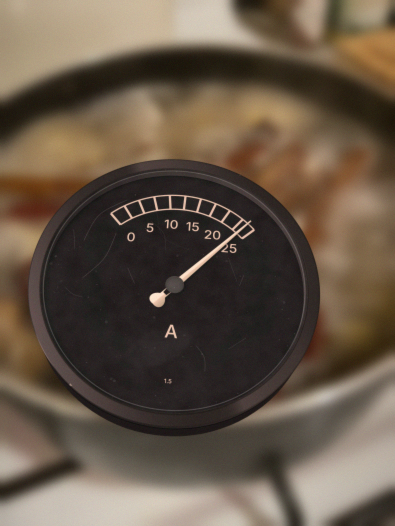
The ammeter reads 23.75 A
